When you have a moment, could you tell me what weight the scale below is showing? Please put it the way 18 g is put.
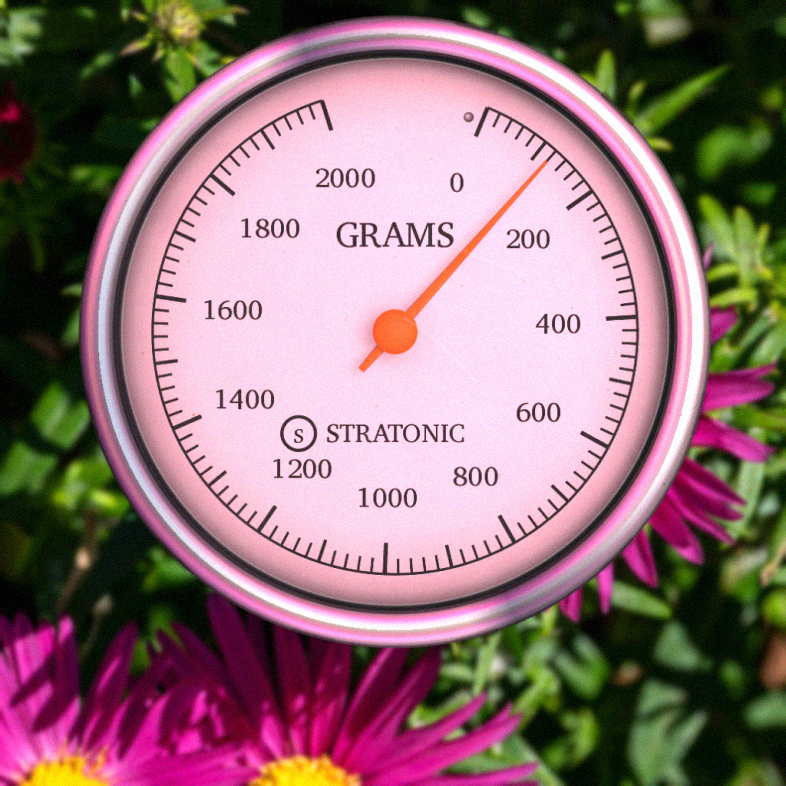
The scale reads 120 g
